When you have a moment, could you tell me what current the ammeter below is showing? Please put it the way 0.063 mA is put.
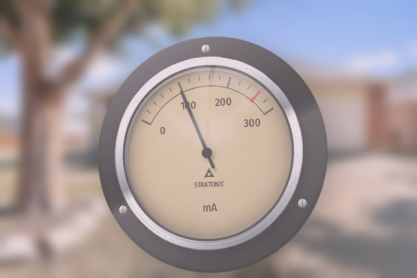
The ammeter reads 100 mA
